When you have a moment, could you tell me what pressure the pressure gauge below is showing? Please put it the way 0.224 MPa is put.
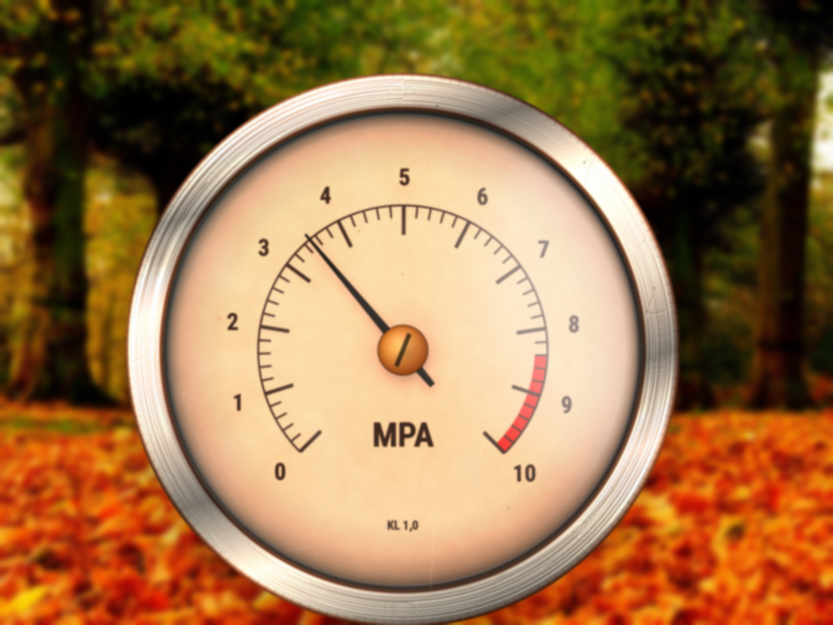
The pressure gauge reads 3.5 MPa
